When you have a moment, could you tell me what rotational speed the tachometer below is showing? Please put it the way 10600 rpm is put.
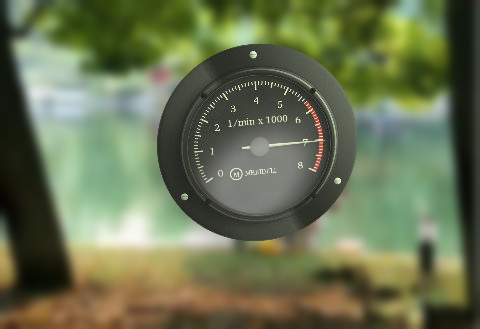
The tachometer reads 7000 rpm
